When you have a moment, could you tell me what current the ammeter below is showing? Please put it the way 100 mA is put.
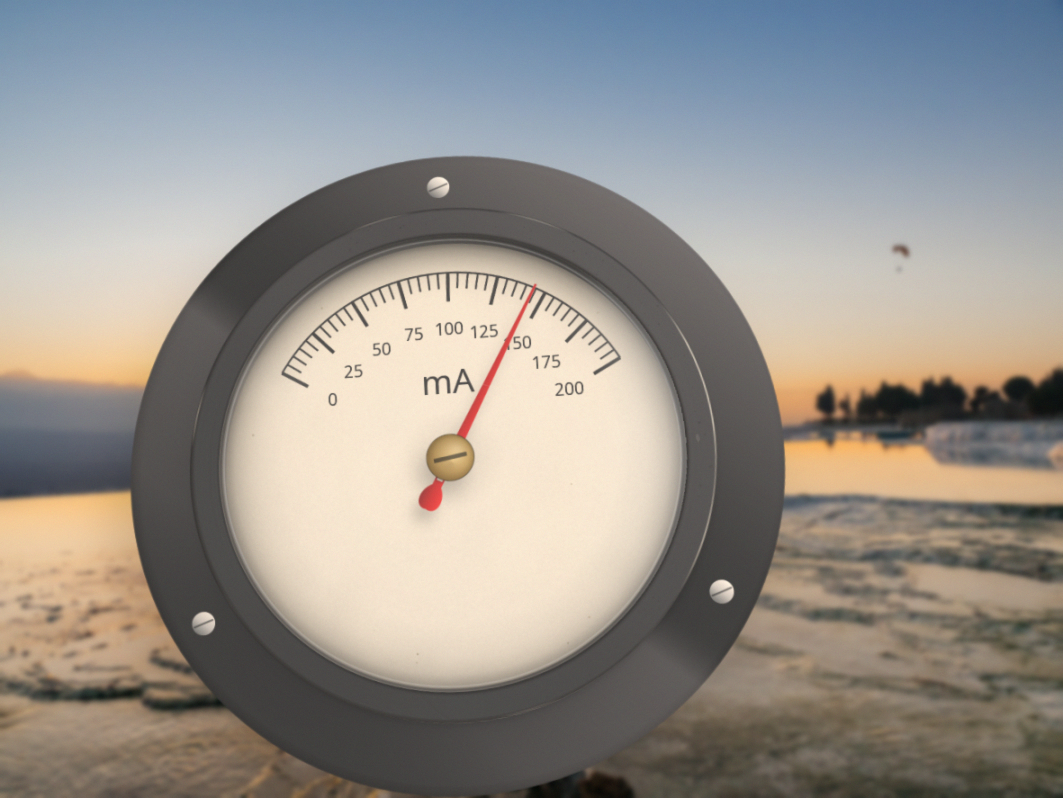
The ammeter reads 145 mA
